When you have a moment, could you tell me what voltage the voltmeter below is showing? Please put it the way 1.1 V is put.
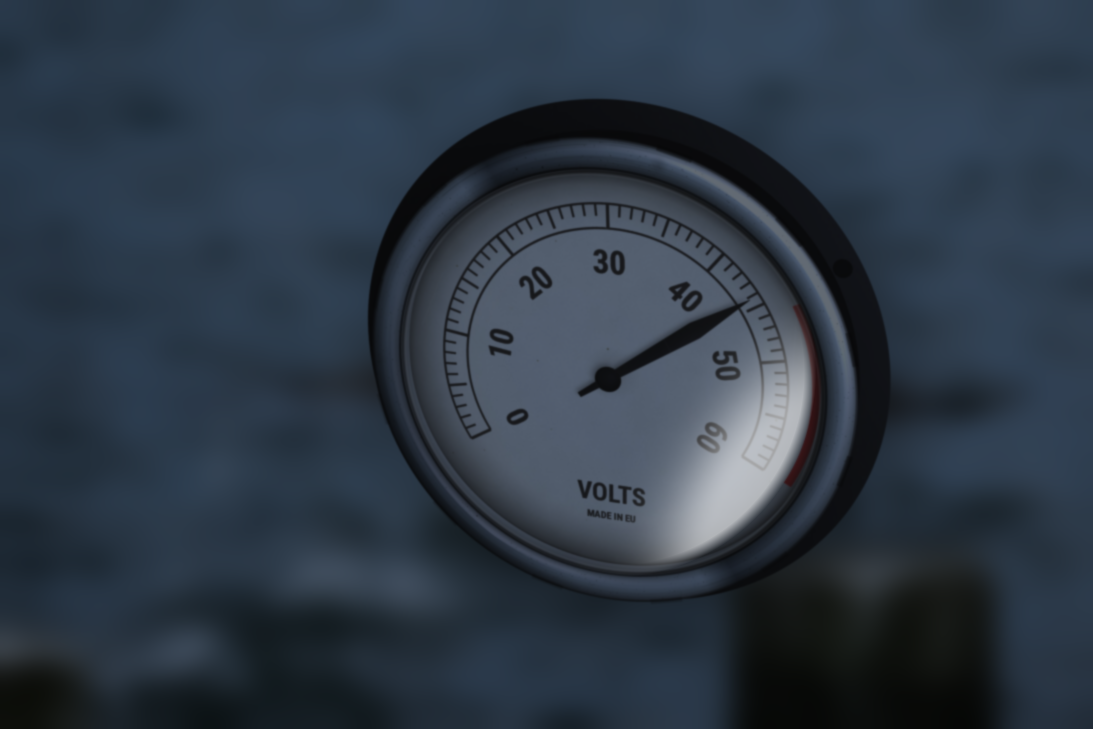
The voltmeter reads 44 V
